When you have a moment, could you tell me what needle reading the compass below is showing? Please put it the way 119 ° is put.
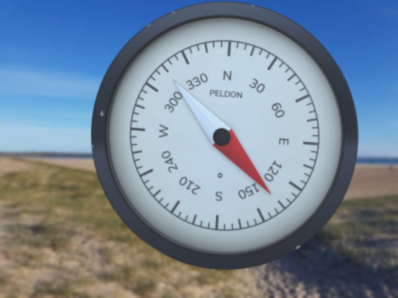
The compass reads 135 °
